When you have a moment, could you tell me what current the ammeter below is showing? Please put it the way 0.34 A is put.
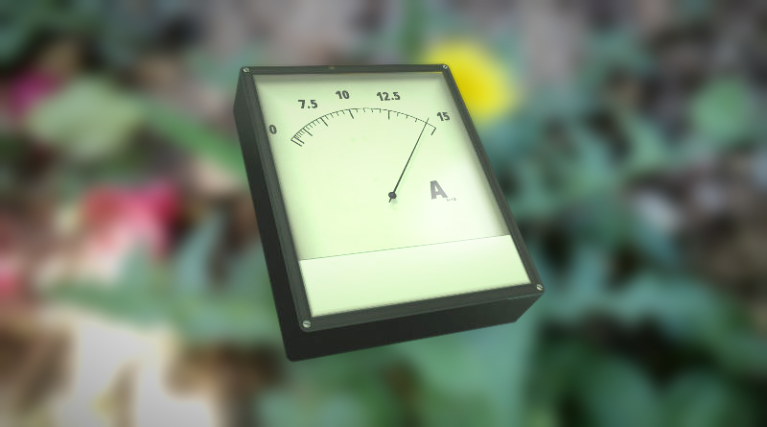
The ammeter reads 14.5 A
